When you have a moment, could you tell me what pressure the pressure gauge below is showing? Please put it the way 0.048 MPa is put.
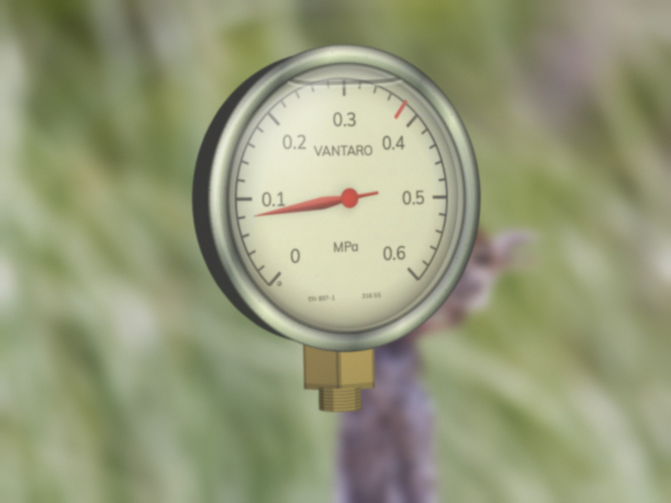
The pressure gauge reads 0.08 MPa
